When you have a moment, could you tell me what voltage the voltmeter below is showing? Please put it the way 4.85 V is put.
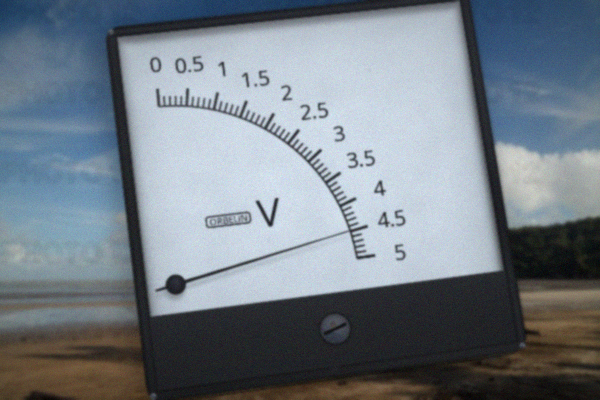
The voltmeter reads 4.5 V
